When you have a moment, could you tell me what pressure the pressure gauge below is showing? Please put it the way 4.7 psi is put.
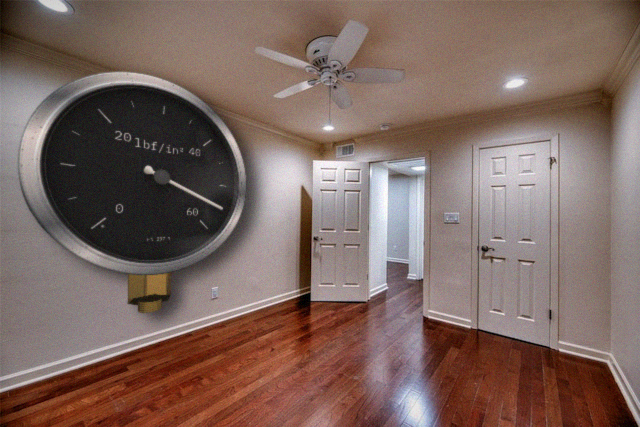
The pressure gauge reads 55 psi
